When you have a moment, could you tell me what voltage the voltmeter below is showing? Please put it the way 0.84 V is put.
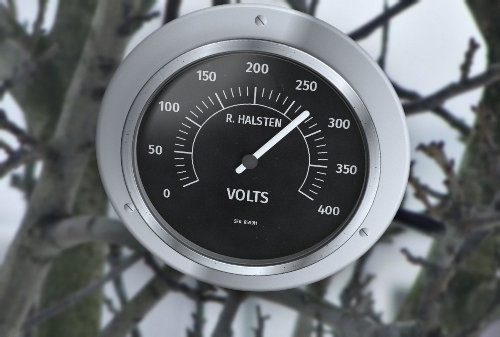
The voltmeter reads 270 V
